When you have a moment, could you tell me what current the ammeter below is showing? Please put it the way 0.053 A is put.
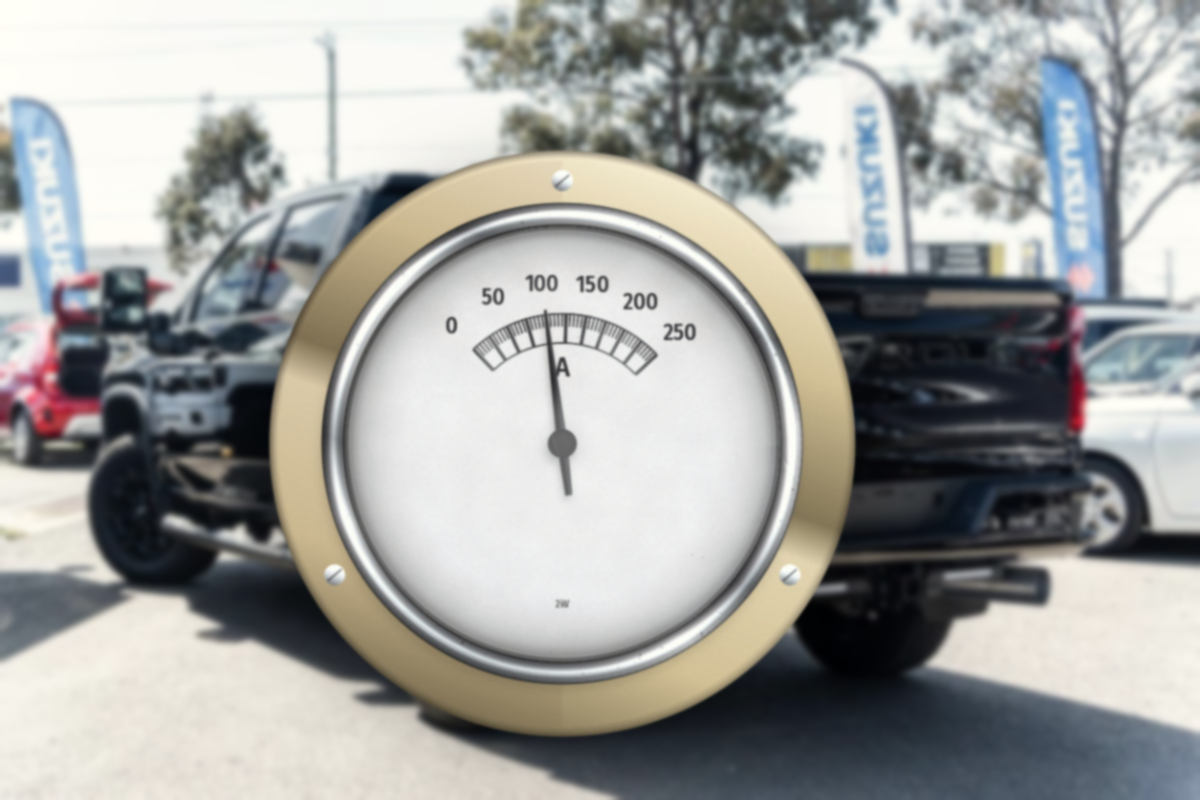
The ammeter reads 100 A
